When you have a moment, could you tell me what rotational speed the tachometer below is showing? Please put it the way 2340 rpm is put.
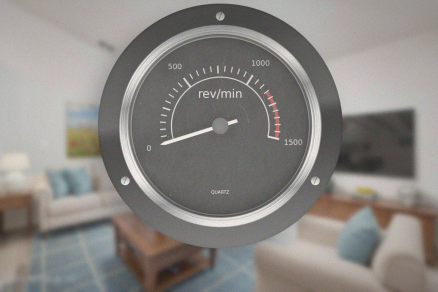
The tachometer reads 0 rpm
